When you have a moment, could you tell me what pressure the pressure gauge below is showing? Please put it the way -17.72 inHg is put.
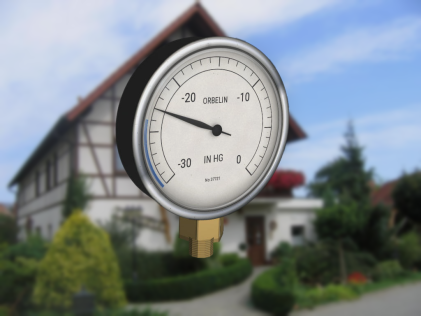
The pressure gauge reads -23 inHg
